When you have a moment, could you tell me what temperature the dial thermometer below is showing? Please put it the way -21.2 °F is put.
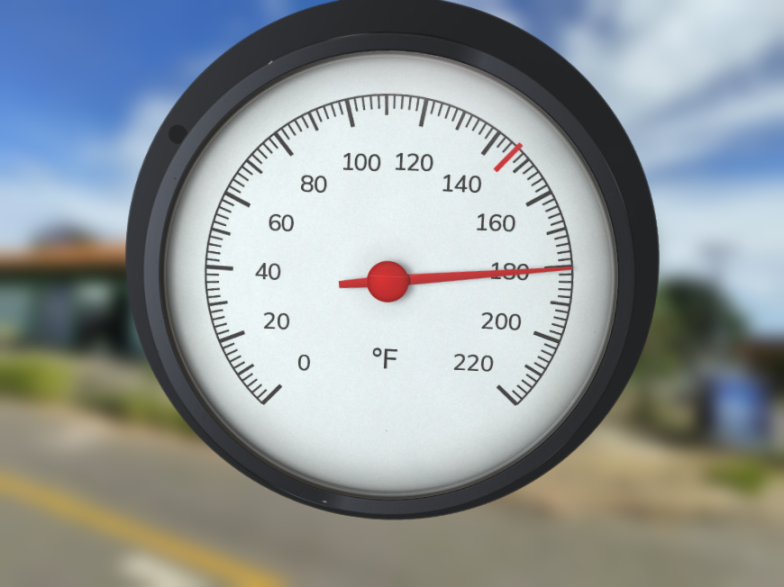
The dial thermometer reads 180 °F
